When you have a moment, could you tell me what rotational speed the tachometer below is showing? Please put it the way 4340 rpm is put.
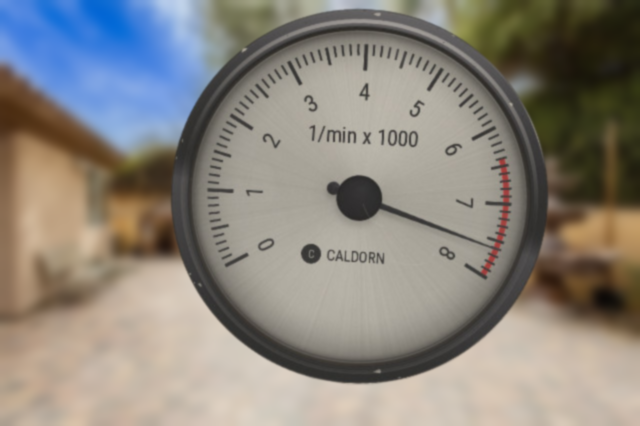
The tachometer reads 7600 rpm
